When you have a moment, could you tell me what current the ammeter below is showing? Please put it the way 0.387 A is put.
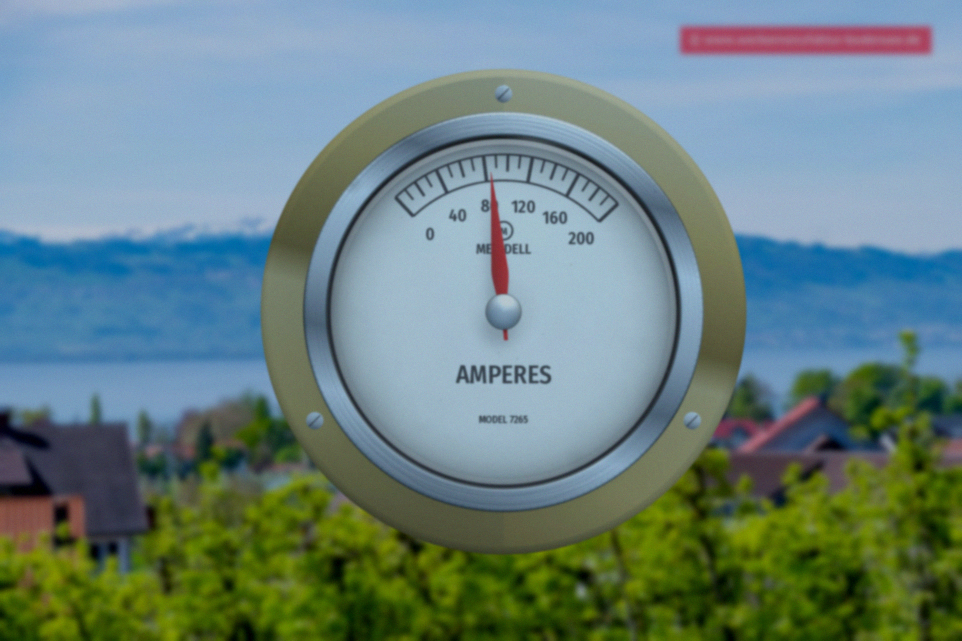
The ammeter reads 85 A
